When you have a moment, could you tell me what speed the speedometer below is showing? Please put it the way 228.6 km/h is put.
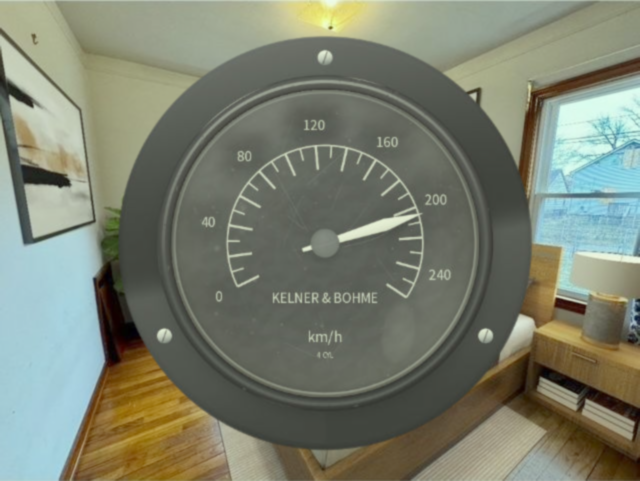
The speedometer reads 205 km/h
